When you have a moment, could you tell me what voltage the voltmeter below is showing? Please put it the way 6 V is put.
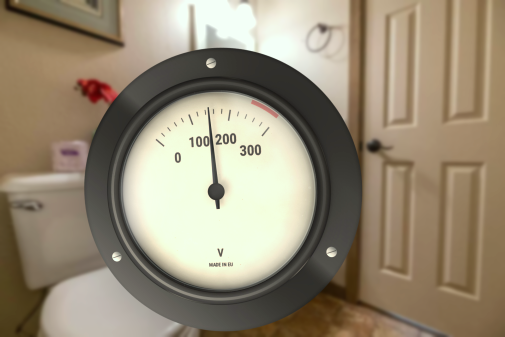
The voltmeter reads 150 V
